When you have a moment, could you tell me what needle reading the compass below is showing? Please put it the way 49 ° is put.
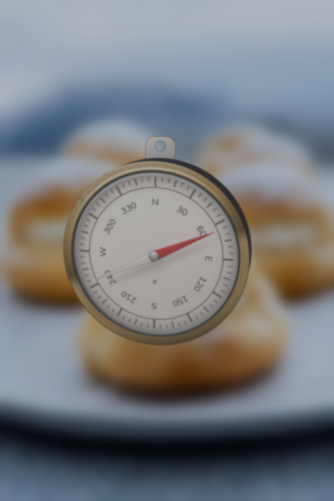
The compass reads 65 °
